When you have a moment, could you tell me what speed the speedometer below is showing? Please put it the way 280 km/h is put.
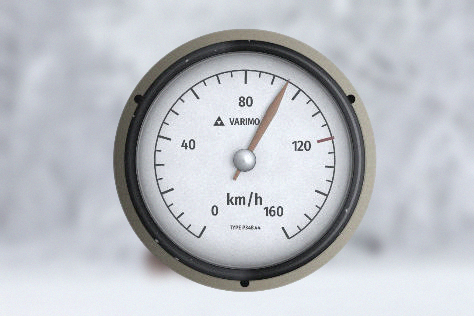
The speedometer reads 95 km/h
